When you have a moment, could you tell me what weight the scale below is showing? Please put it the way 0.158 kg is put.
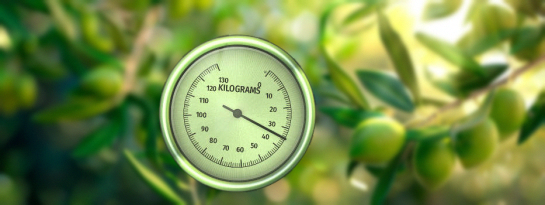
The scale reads 35 kg
